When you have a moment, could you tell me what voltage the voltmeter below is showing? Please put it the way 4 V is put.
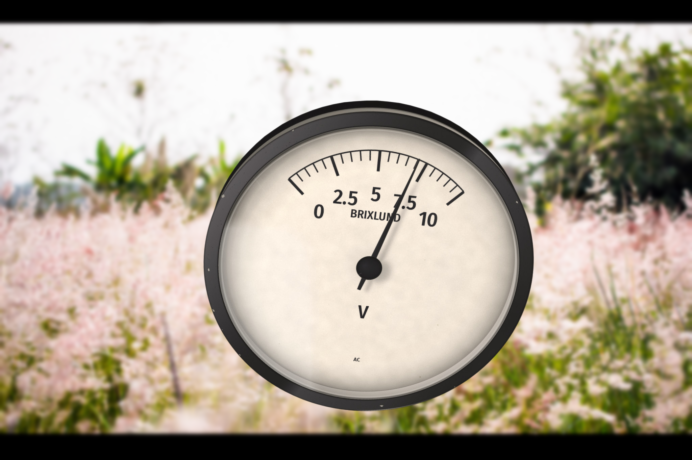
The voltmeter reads 7 V
